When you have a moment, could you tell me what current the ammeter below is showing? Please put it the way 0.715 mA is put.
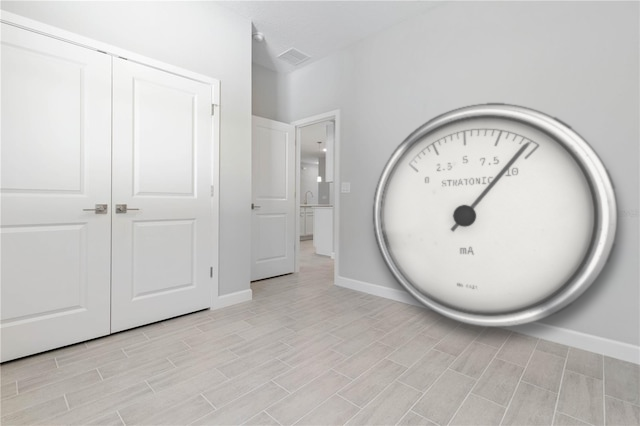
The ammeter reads 9.5 mA
